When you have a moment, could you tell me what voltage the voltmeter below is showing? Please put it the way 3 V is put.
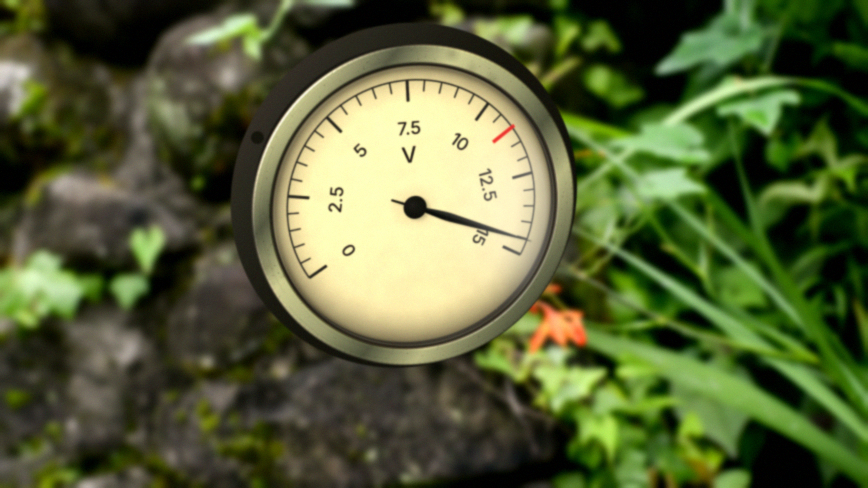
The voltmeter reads 14.5 V
